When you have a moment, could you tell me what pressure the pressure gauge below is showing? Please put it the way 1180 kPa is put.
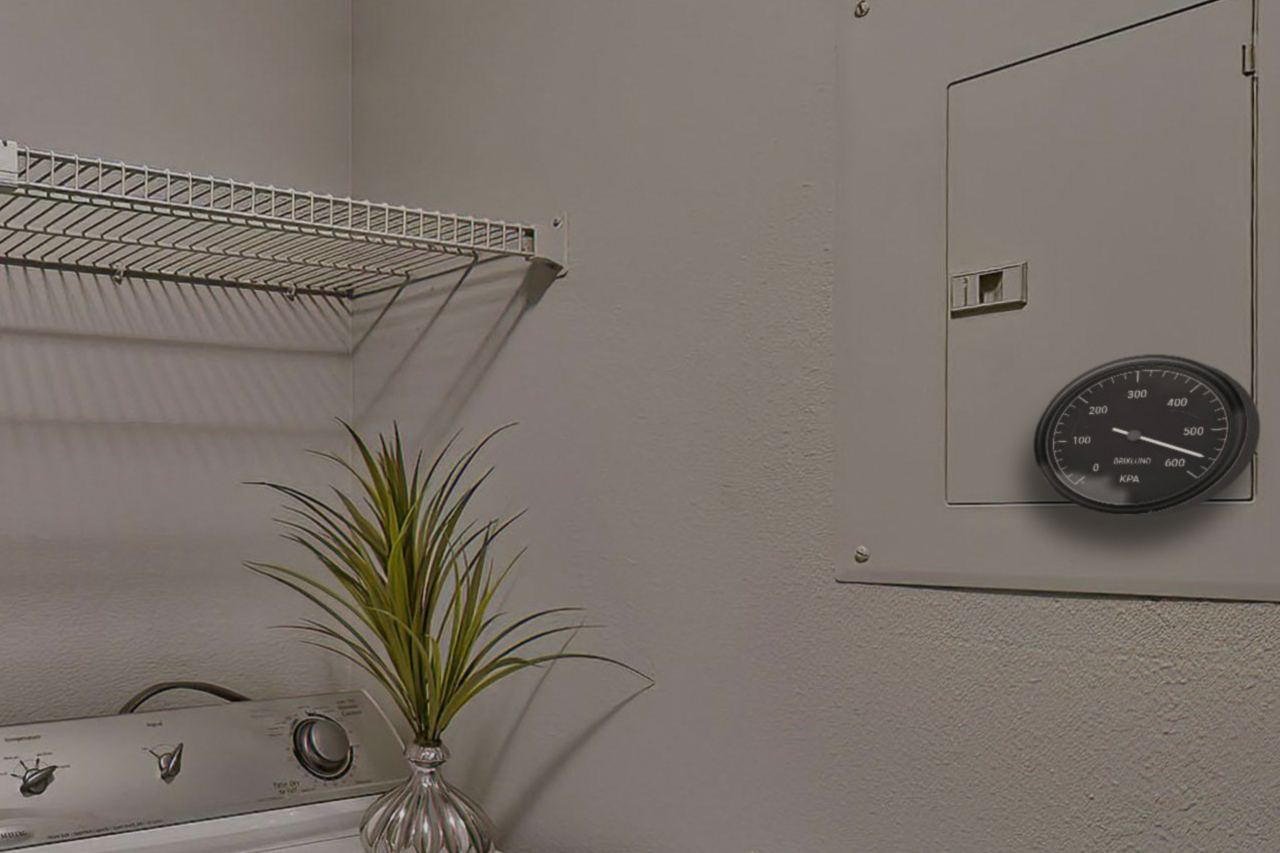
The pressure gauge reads 560 kPa
